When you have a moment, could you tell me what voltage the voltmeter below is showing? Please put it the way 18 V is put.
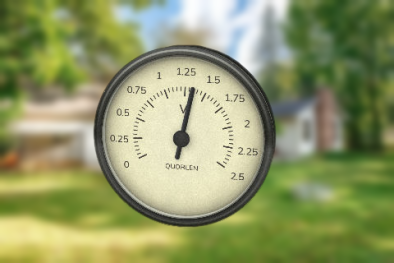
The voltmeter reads 1.35 V
